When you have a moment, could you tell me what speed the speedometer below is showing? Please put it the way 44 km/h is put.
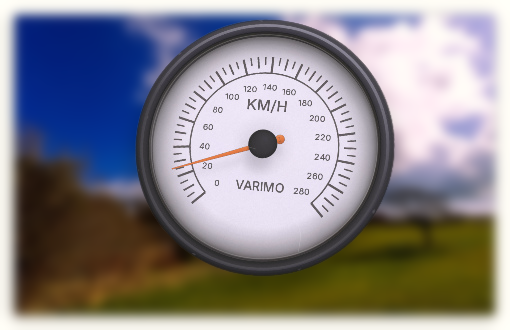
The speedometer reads 25 km/h
